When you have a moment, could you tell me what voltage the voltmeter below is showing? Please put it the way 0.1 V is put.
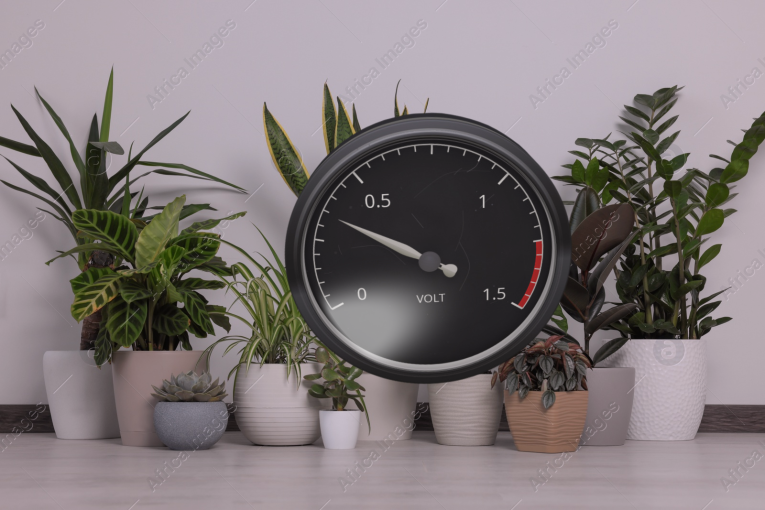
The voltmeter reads 0.35 V
